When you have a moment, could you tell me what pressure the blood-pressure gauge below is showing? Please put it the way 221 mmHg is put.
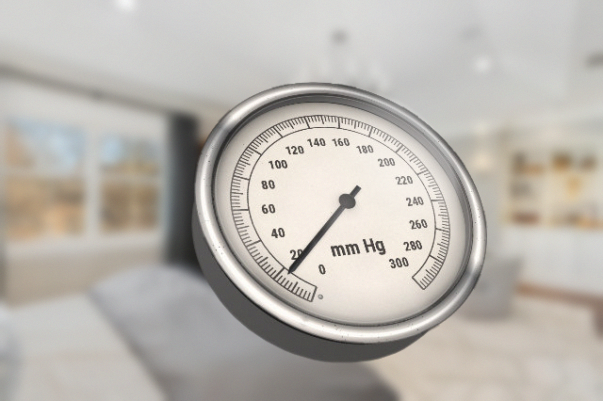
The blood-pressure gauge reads 16 mmHg
